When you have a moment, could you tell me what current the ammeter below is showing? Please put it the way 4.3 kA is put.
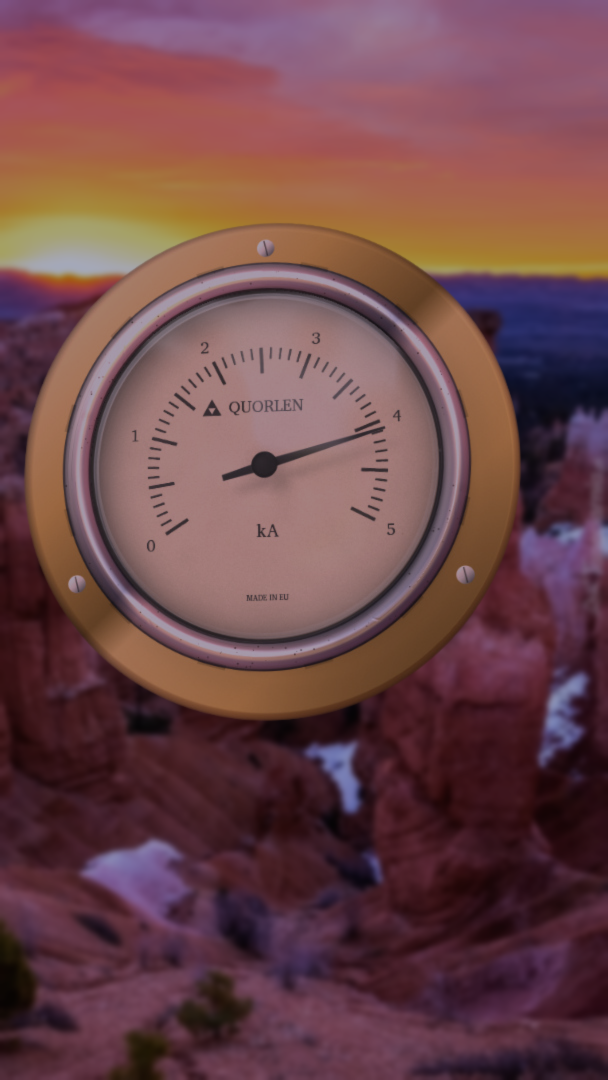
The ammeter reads 4.1 kA
